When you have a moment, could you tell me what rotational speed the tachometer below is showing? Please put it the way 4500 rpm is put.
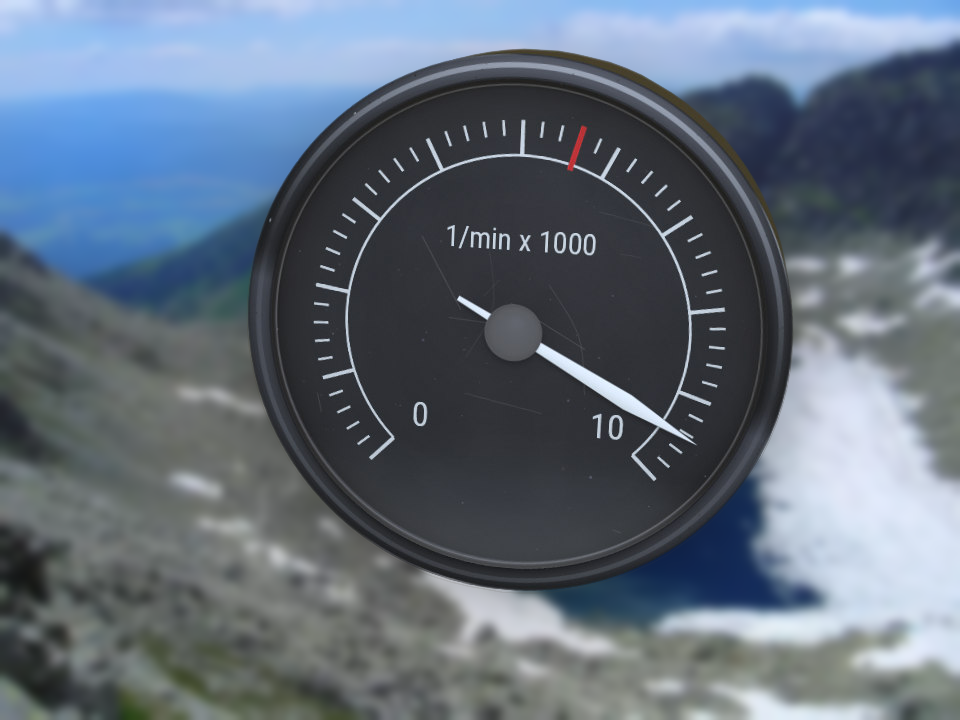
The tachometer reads 9400 rpm
